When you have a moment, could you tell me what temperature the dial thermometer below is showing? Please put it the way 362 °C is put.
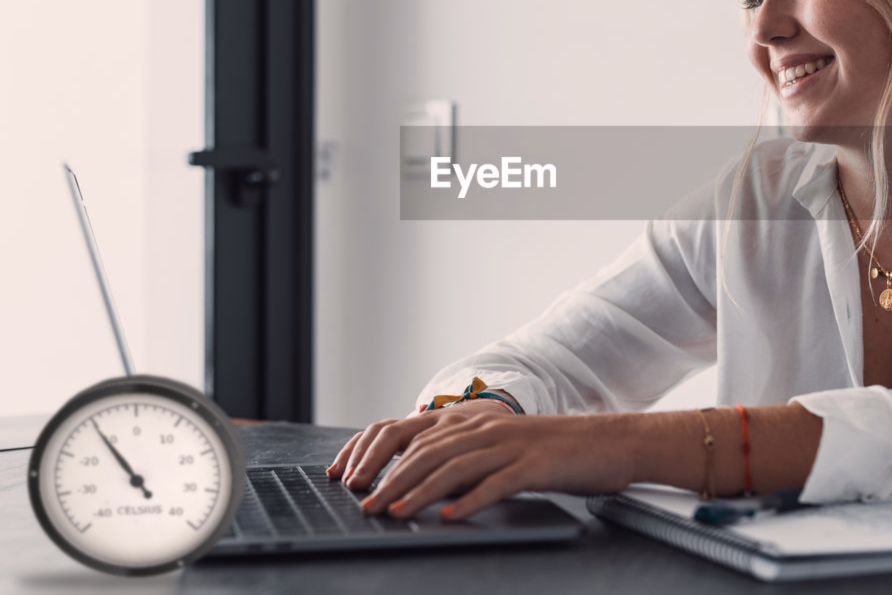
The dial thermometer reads -10 °C
